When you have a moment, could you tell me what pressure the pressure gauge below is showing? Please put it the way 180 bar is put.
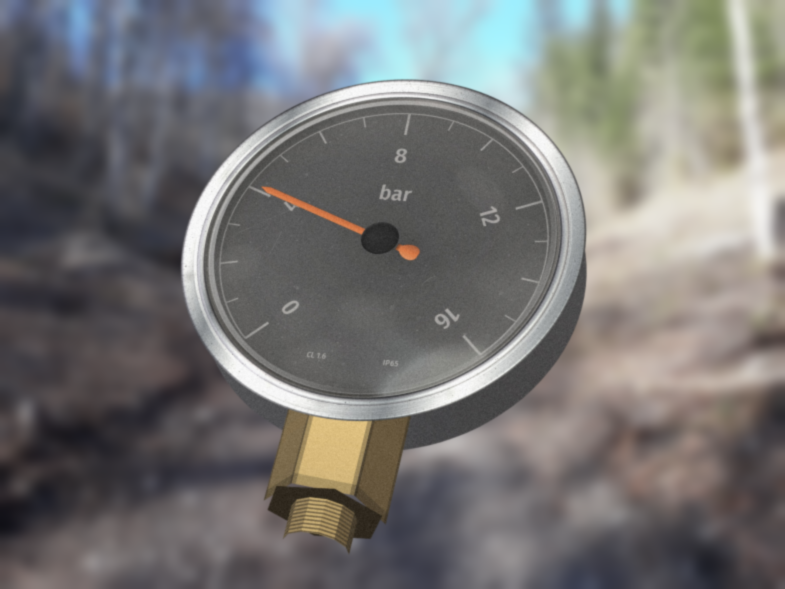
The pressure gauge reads 4 bar
